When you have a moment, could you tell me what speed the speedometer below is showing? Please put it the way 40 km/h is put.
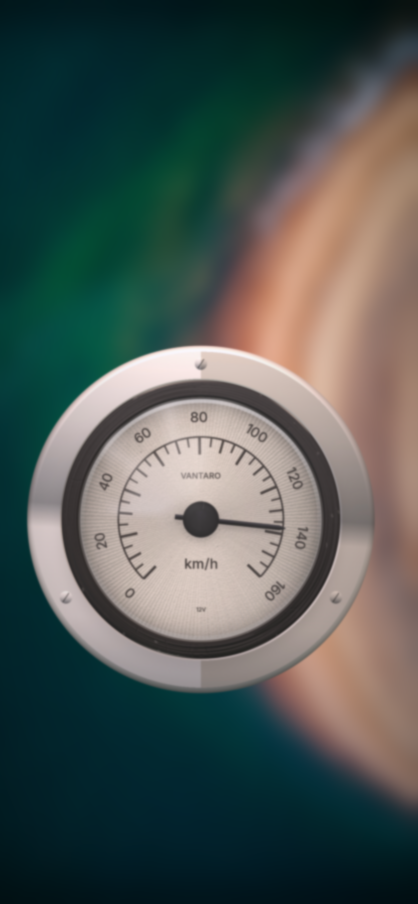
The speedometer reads 137.5 km/h
